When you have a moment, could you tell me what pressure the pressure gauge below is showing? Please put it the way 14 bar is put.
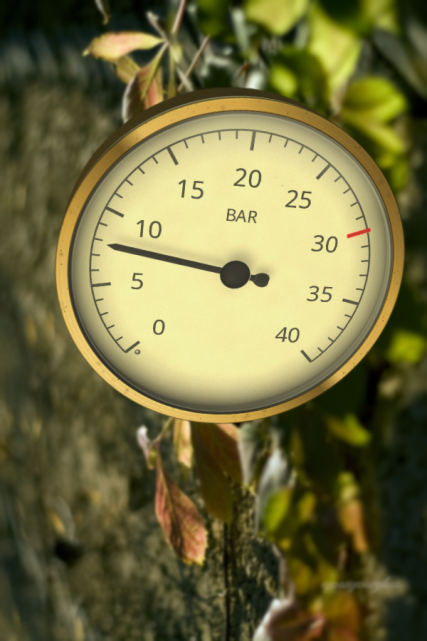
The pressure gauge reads 8 bar
